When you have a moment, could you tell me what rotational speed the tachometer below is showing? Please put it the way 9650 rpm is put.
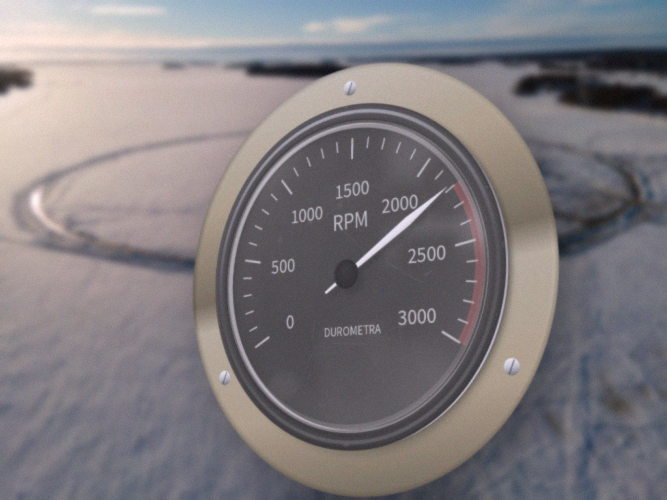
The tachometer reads 2200 rpm
